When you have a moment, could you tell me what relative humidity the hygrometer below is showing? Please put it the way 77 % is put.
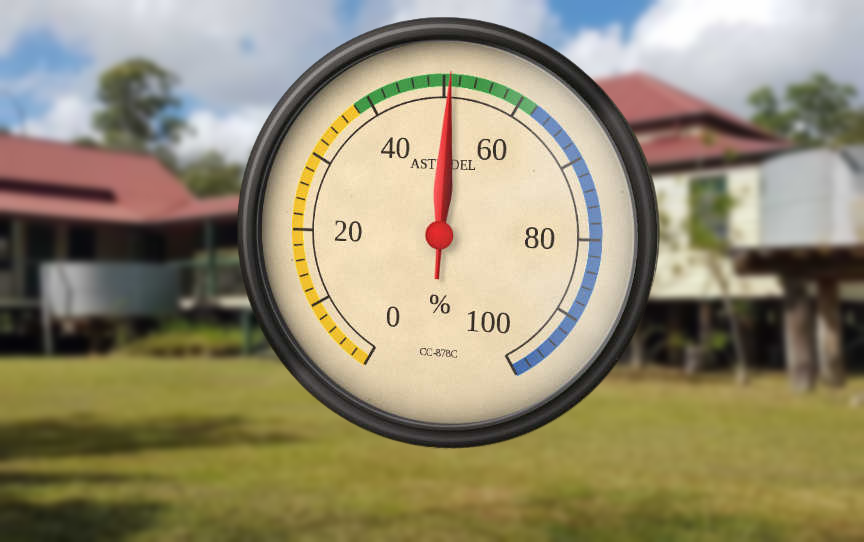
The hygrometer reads 51 %
